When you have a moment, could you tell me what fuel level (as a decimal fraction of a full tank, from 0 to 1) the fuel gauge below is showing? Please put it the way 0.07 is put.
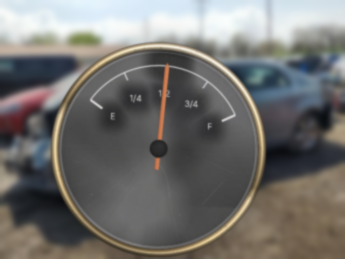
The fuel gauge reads 0.5
